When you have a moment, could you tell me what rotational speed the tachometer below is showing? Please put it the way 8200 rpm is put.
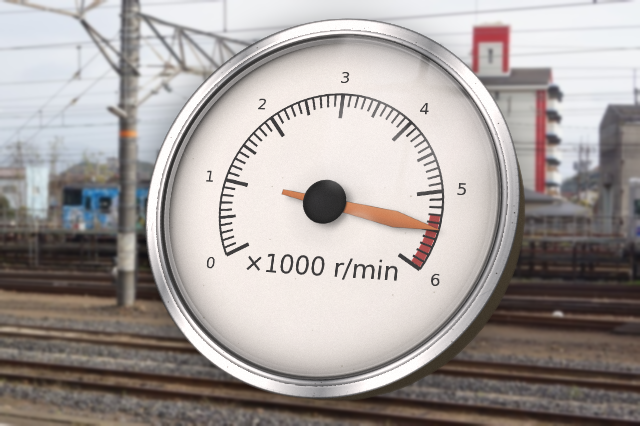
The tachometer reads 5500 rpm
